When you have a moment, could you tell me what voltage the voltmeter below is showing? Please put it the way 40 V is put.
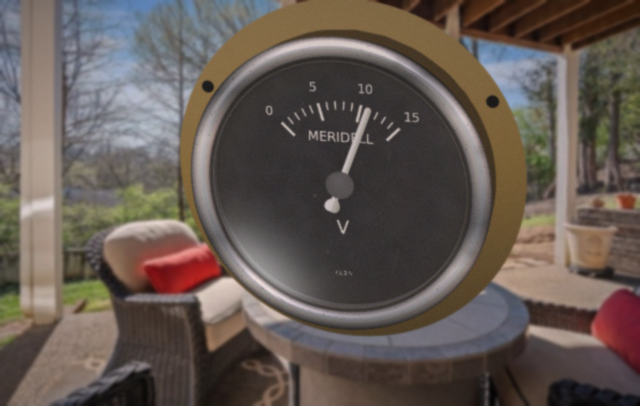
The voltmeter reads 11 V
